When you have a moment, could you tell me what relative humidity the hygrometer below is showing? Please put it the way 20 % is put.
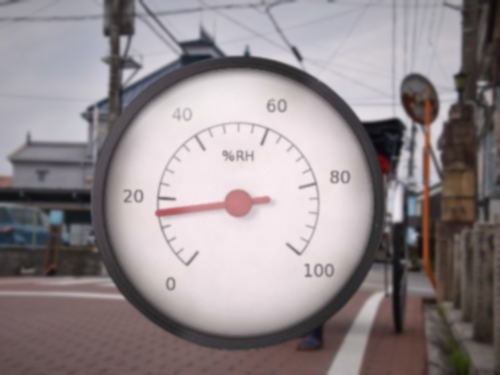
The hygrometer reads 16 %
